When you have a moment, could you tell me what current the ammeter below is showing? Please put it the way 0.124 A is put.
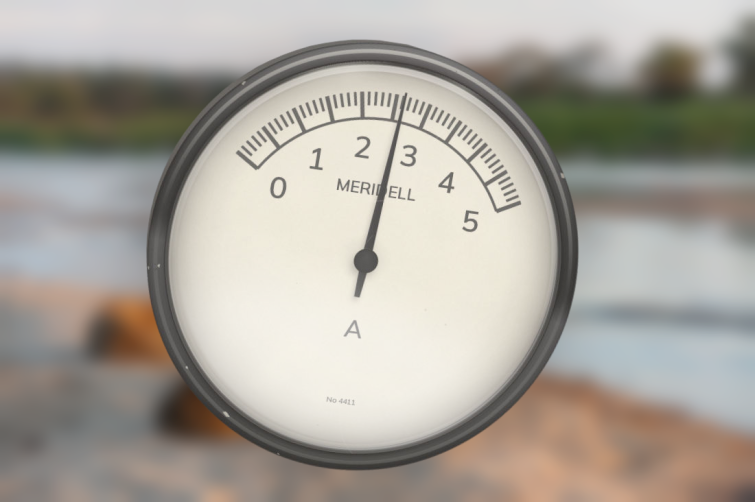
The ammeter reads 2.6 A
